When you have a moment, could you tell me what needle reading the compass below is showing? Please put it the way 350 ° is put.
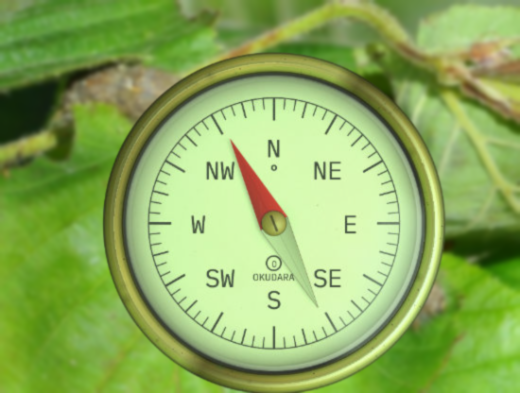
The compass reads 332.5 °
